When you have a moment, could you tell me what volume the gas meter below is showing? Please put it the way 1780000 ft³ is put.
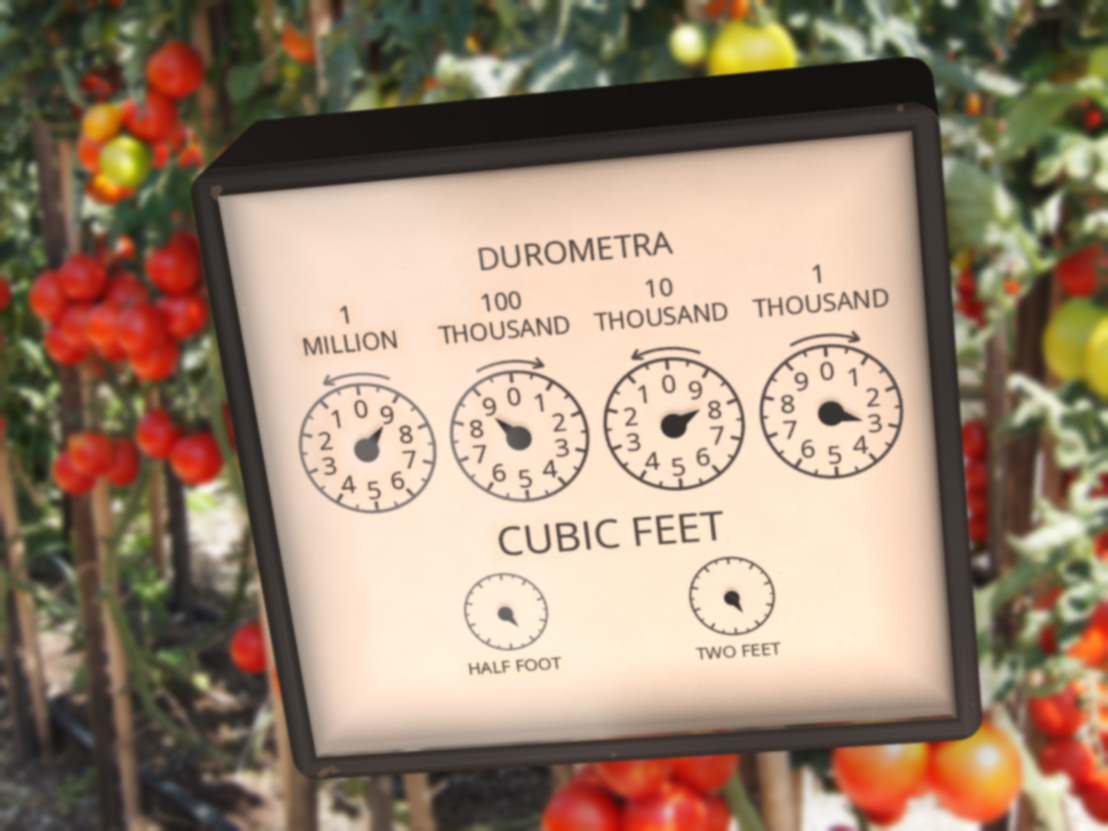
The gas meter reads 888300 ft³
